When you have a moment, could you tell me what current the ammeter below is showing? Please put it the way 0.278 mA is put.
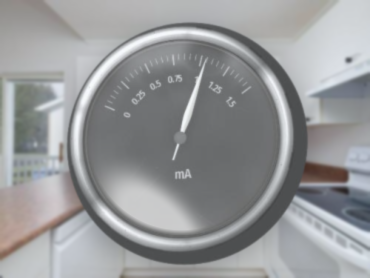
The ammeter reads 1.05 mA
